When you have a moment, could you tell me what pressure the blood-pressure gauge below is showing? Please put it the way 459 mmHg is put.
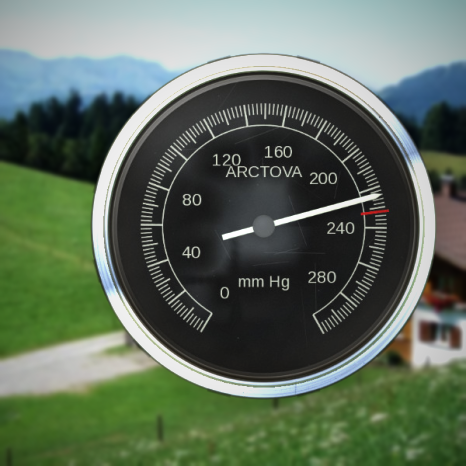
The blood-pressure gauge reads 224 mmHg
